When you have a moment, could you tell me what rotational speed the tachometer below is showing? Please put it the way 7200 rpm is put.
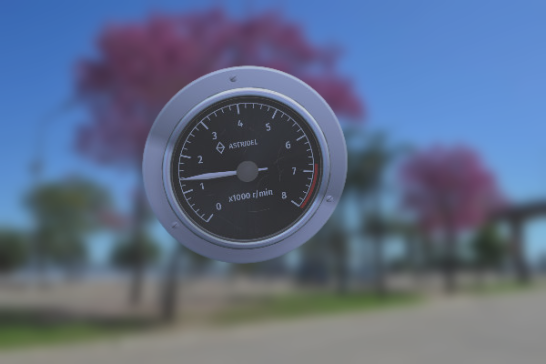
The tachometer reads 1400 rpm
